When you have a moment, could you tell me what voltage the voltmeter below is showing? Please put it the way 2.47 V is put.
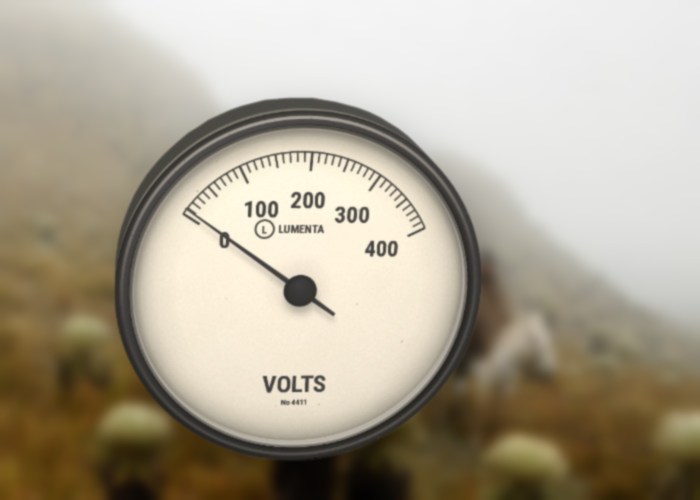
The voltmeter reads 10 V
